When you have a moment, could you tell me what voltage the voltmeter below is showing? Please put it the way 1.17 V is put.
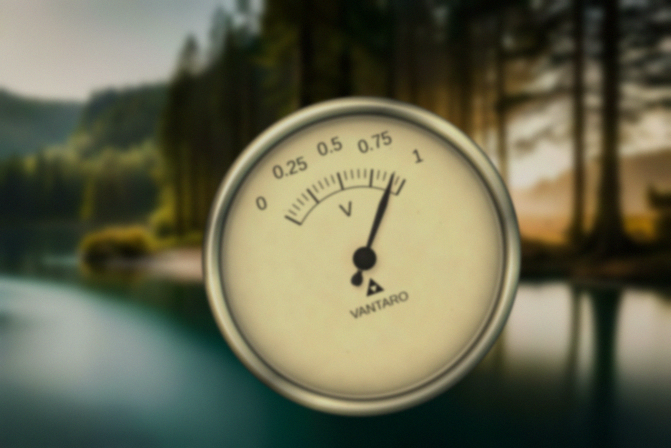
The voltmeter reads 0.9 V
